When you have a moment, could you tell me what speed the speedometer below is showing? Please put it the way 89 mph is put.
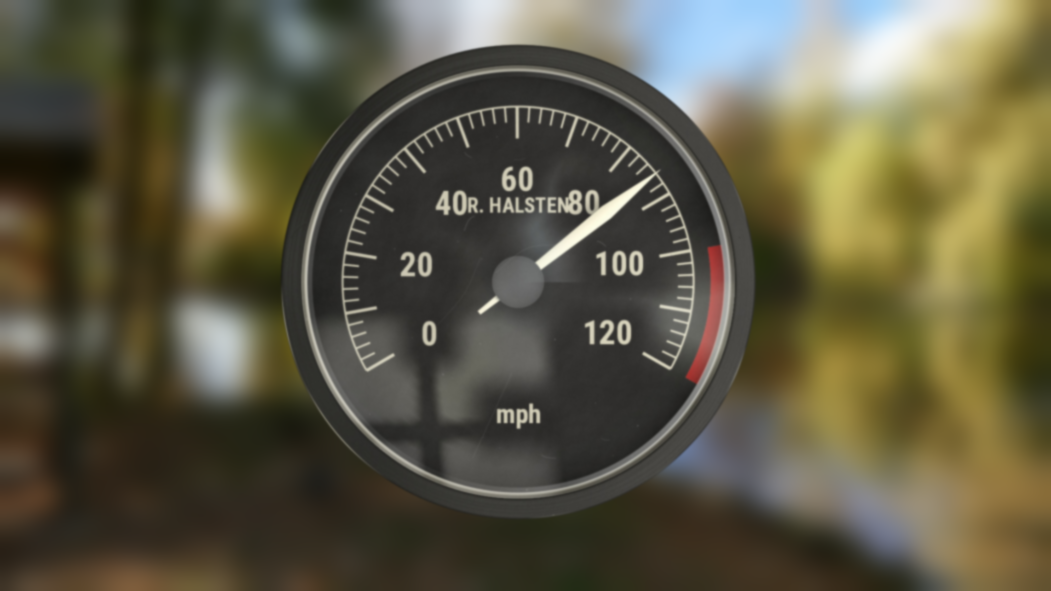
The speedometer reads 86 mph
